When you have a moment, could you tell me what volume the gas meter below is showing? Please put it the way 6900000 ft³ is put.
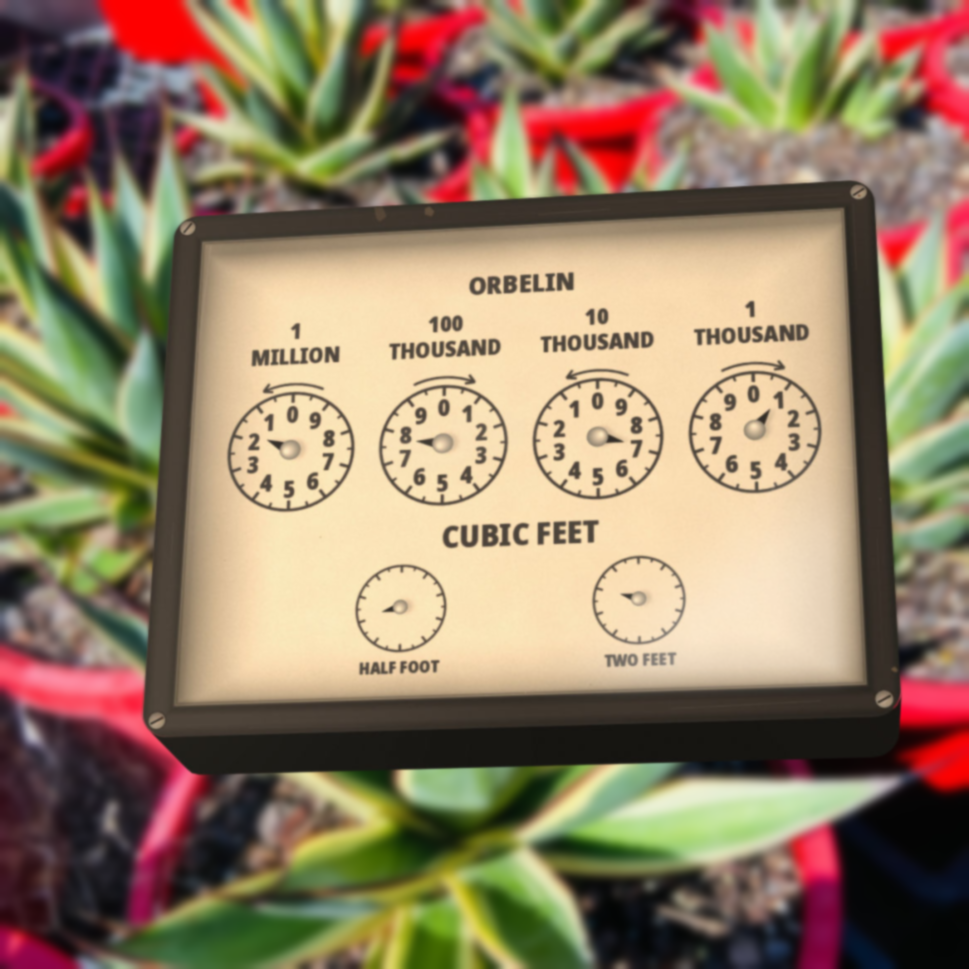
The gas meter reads 177100 ft³
